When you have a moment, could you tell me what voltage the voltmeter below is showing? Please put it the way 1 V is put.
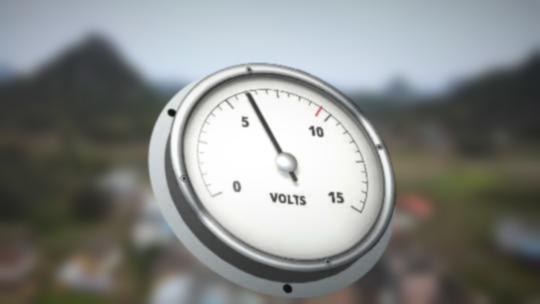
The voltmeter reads 6 V
